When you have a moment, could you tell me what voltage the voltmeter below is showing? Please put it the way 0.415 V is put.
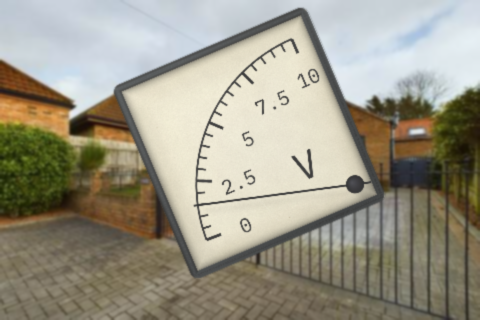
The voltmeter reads 1.5 V
